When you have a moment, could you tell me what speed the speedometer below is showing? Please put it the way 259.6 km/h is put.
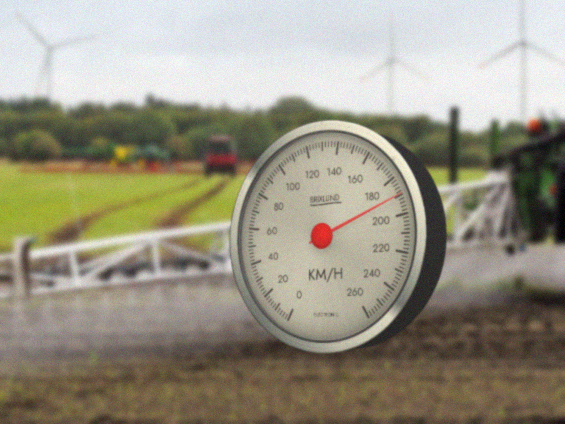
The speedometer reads 190 km/h
